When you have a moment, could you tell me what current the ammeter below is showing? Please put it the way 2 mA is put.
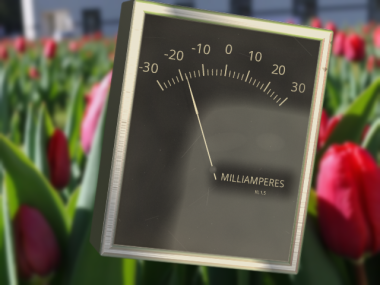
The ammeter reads -18 mA
